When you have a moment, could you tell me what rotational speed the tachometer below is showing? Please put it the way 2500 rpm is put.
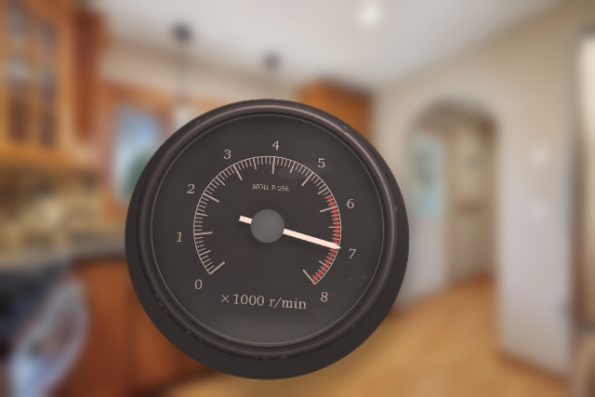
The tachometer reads 7000 rpm
